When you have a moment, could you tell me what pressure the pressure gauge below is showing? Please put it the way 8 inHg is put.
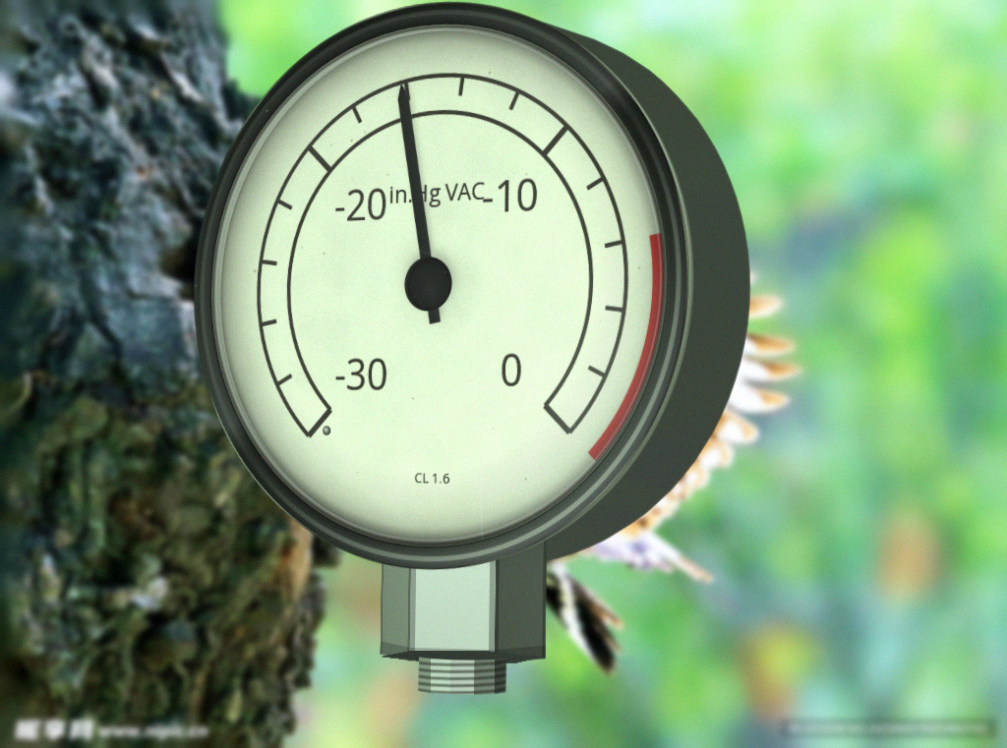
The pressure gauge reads -16 inHg
